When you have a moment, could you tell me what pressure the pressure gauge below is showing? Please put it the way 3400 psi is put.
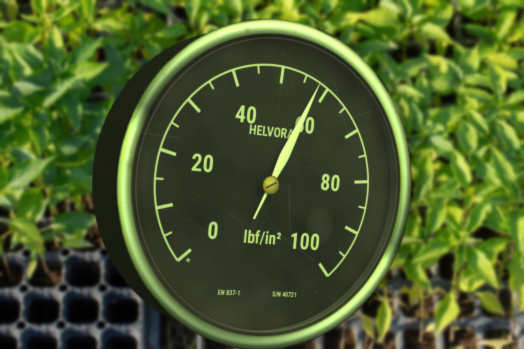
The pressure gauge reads 57.5 psi
